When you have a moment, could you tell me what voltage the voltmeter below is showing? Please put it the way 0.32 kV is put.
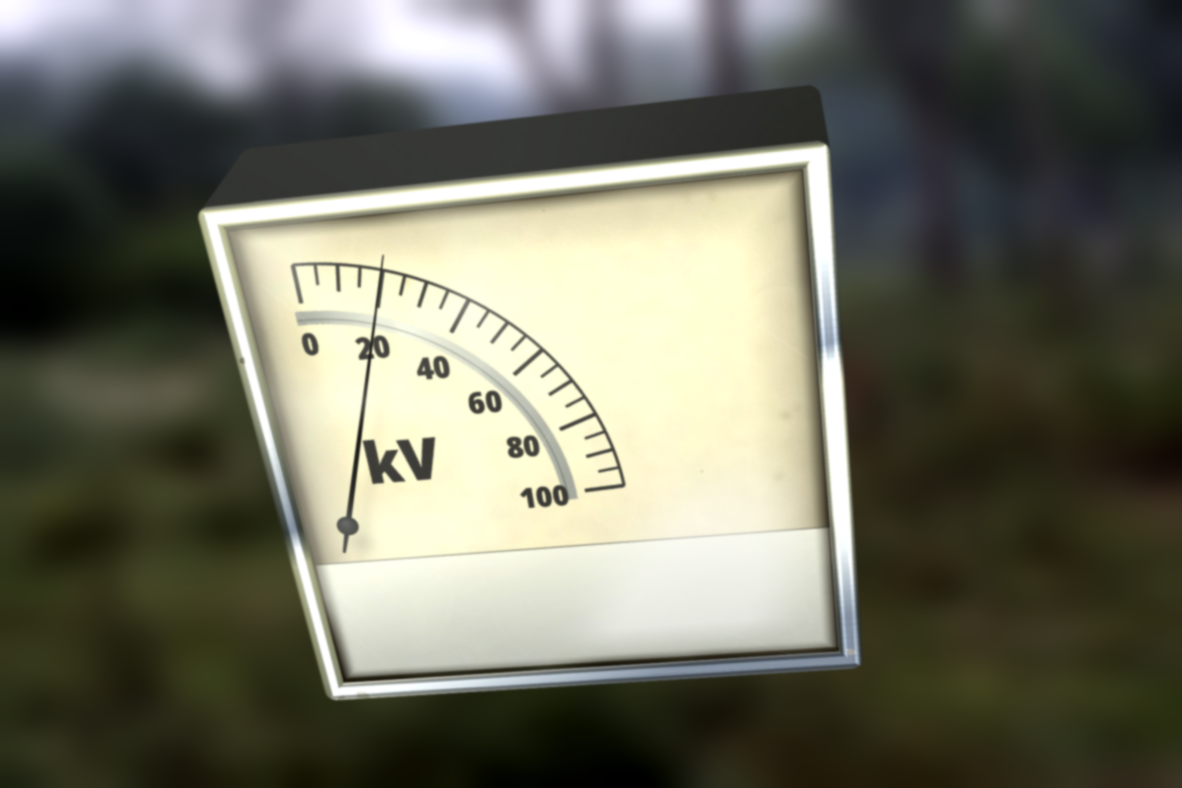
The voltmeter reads 20 kV
